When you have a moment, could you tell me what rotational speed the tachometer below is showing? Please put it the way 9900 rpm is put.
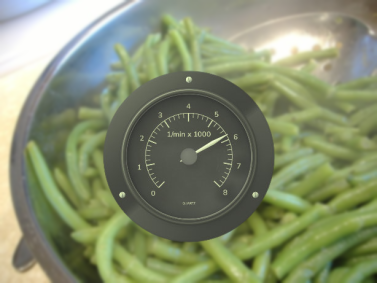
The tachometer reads 5800 rpm
